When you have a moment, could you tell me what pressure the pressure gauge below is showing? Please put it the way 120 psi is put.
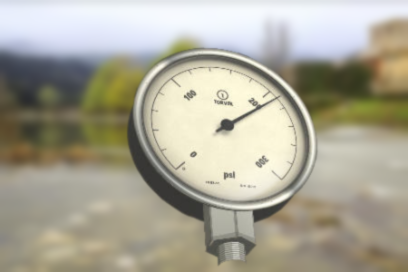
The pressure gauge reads 210 psi
